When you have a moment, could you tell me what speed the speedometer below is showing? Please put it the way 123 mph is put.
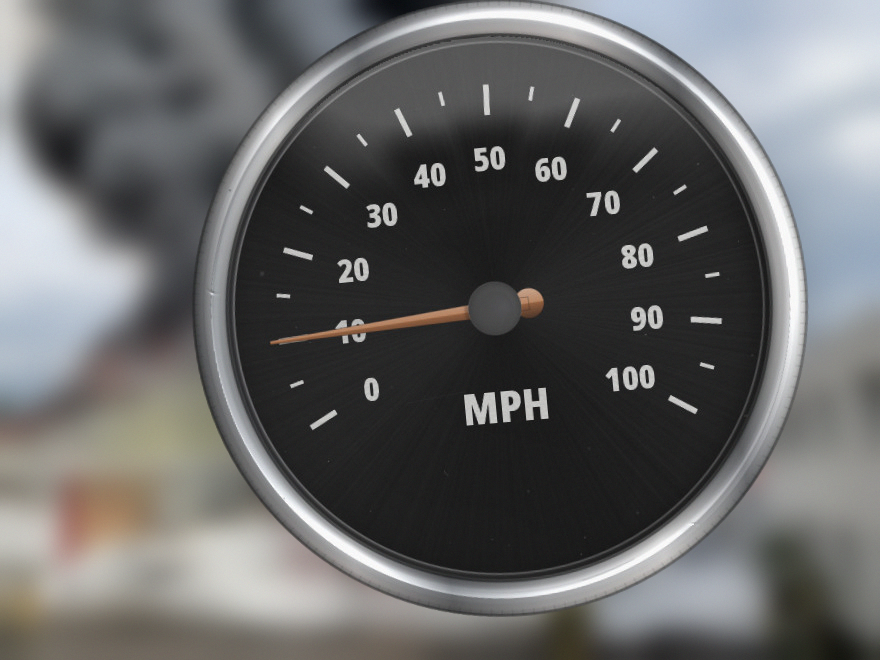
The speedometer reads 10 mph
